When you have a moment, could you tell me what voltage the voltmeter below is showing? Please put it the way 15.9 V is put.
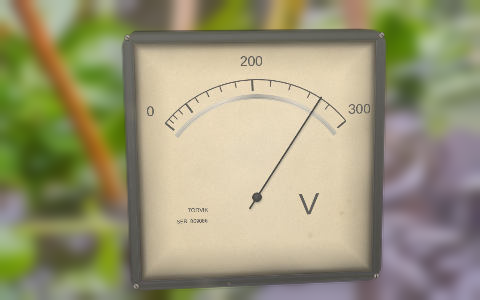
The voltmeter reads 270 V
